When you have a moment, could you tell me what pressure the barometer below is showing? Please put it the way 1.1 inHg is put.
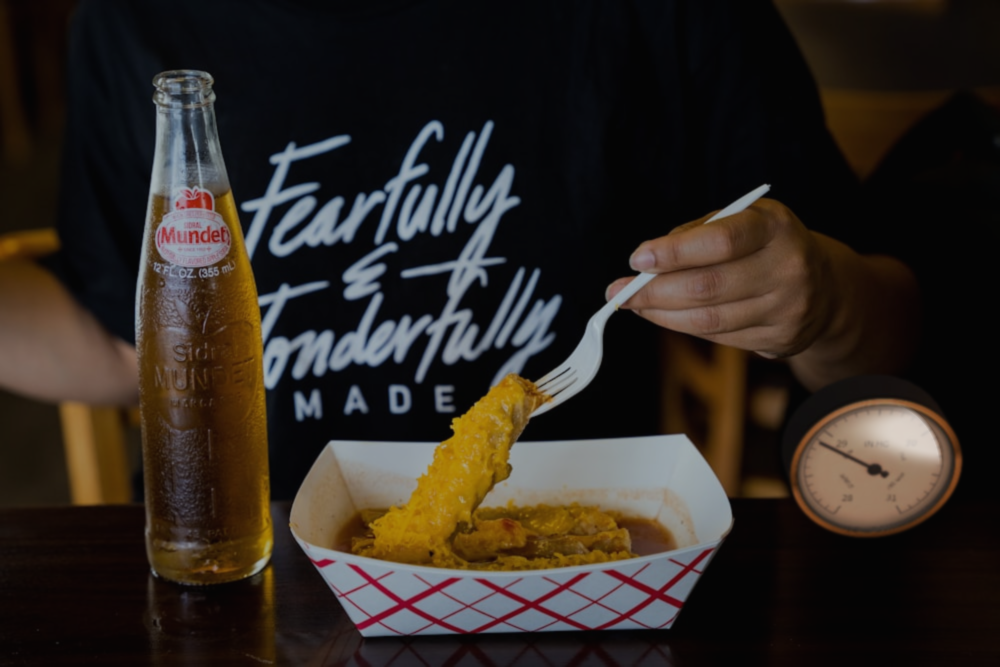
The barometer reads 28.9 inHg
